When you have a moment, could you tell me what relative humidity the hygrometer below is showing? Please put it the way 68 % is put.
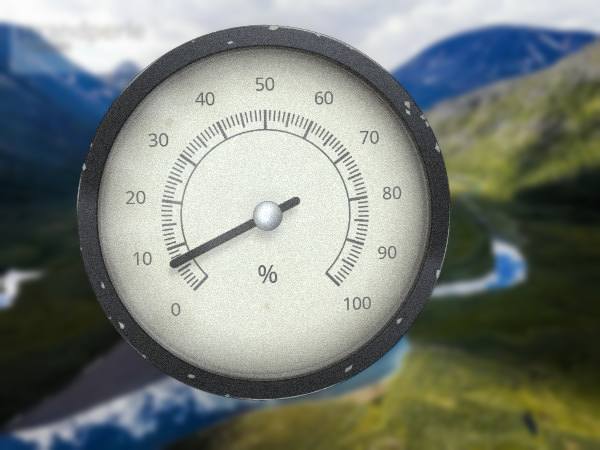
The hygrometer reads 7 %
